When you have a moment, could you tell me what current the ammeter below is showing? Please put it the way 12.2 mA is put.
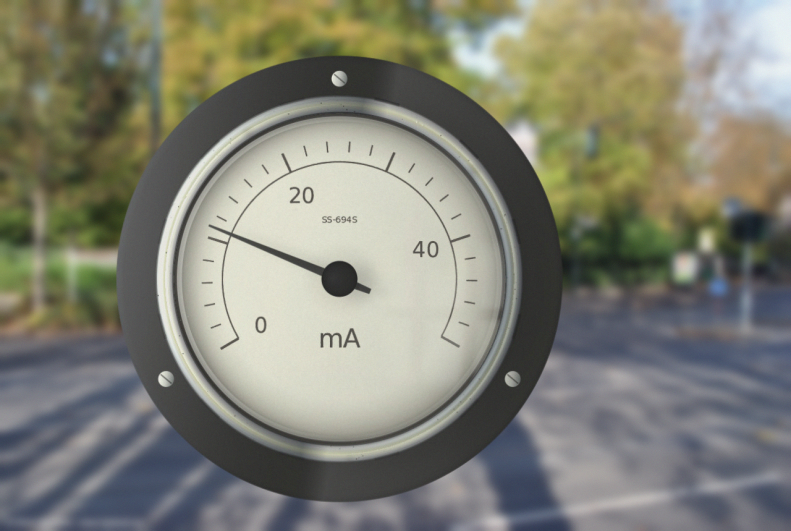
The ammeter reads 11 mA
